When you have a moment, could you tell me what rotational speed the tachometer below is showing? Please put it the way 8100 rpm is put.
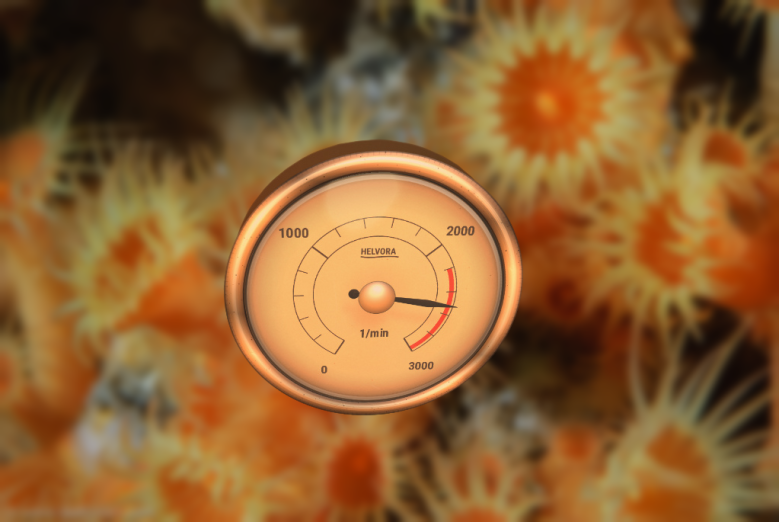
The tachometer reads 2500 rpm
